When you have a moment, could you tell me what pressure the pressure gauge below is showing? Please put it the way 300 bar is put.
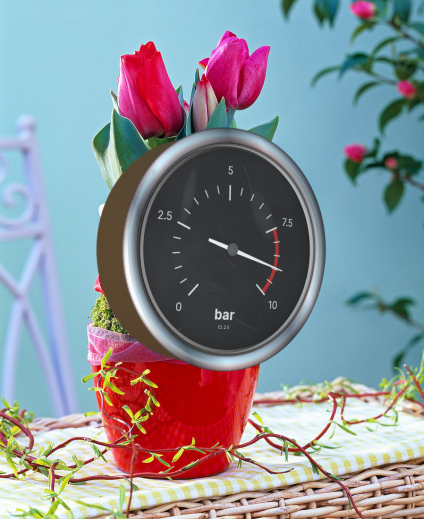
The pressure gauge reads 9 bar
